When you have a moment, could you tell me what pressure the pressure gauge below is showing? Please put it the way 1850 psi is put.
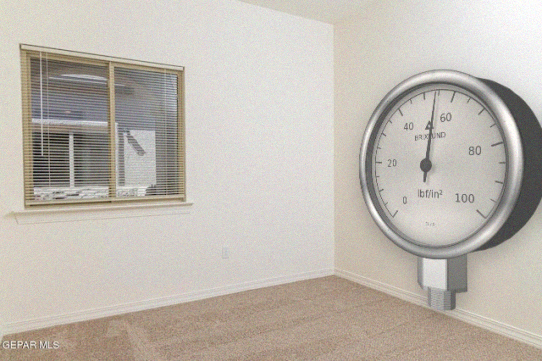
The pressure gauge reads 55 psi
